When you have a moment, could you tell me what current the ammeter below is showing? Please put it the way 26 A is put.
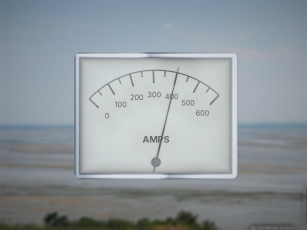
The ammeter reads 400 A
